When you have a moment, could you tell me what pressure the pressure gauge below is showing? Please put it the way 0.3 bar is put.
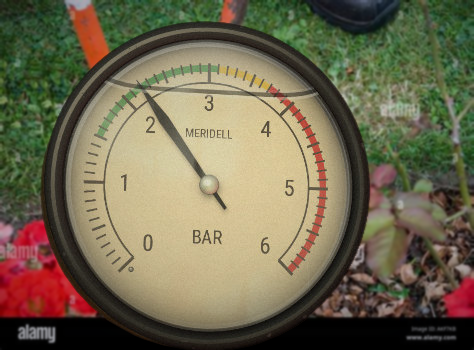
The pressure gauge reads 2.2 bar
